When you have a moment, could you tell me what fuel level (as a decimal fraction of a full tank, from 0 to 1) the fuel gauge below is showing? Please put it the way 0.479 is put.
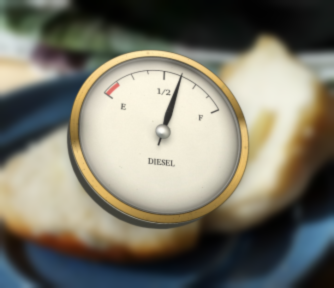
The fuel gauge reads 0.625
